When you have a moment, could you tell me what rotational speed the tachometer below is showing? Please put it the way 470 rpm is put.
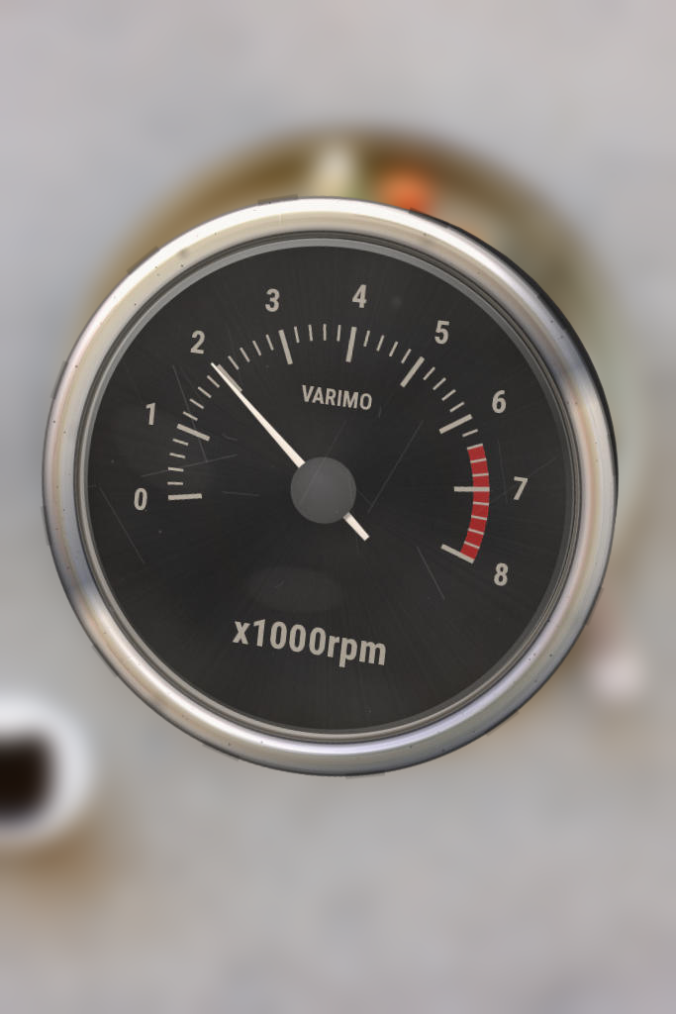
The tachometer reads 2000 rpm
